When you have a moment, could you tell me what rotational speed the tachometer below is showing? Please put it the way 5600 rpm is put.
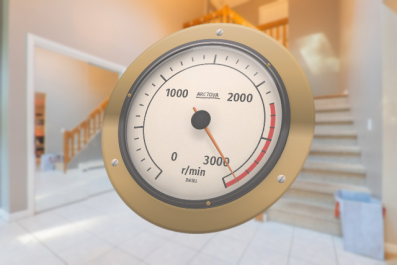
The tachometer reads 2900 rpm
